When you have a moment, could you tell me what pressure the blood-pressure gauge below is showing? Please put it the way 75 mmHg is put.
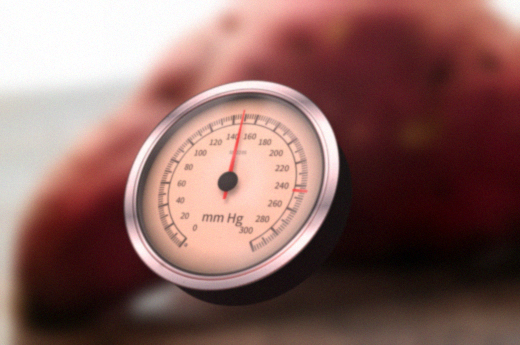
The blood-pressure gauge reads 150 mmHg
